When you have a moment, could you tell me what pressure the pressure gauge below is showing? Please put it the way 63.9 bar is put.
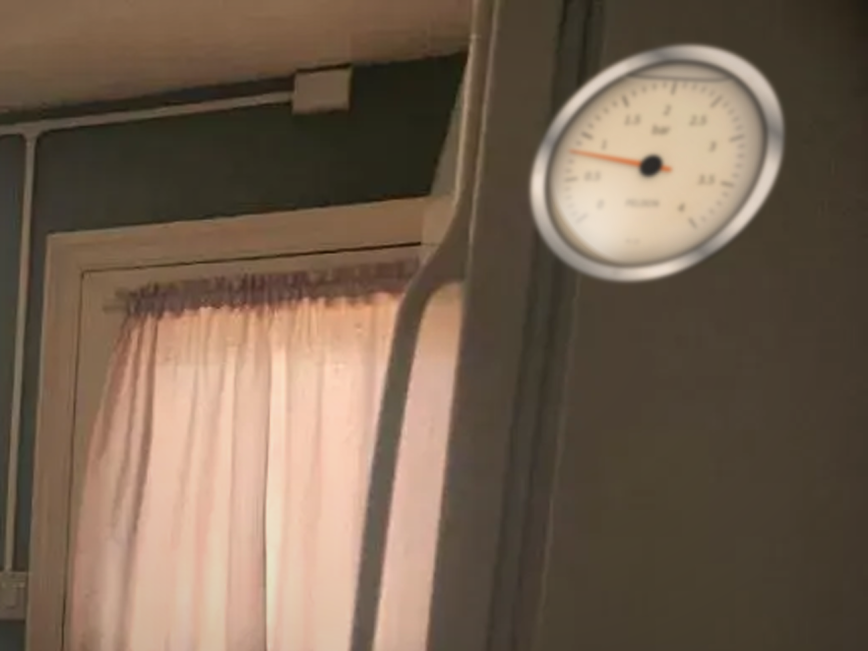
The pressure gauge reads 0.8 bar
